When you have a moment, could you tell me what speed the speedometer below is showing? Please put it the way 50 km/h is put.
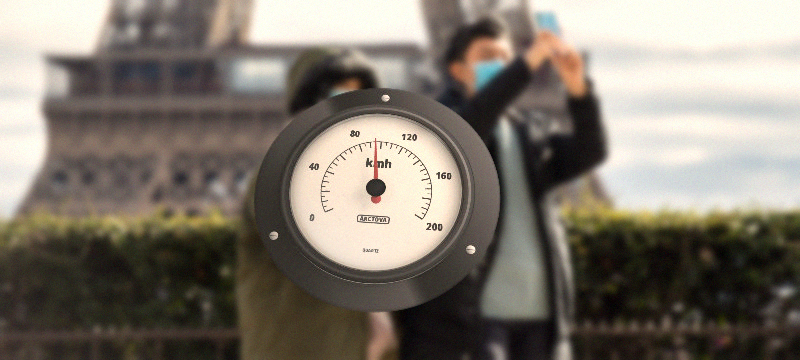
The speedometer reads 95 km/h
